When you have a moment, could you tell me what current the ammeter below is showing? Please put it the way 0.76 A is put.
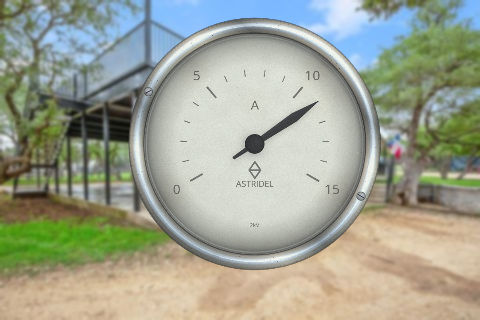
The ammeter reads 11 A
